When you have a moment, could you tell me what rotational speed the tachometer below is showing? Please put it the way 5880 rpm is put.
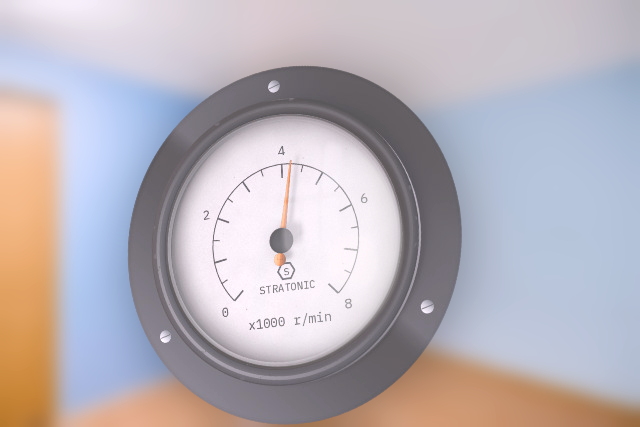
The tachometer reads 4250 rpm
